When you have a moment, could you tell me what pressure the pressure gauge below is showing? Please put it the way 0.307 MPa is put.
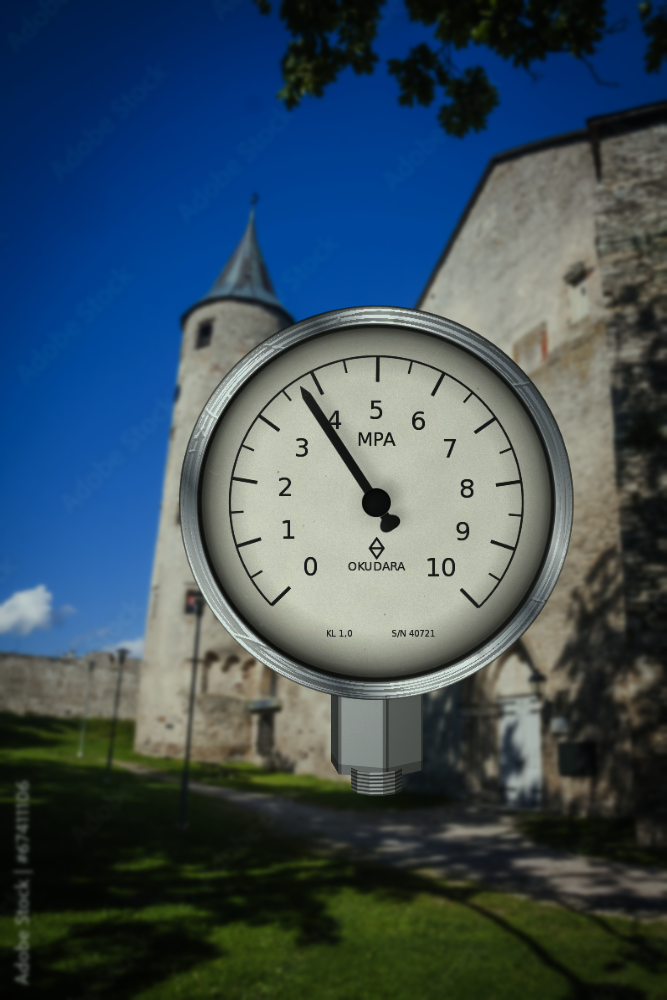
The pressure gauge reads 3.75 MPa
